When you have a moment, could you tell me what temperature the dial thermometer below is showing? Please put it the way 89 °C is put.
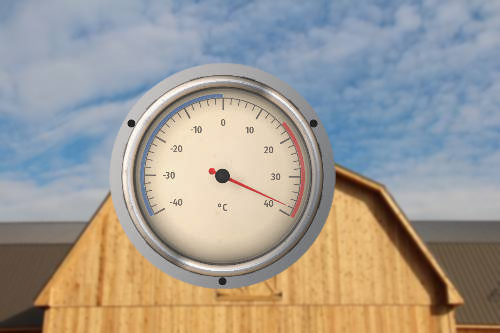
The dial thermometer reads 38 °C
